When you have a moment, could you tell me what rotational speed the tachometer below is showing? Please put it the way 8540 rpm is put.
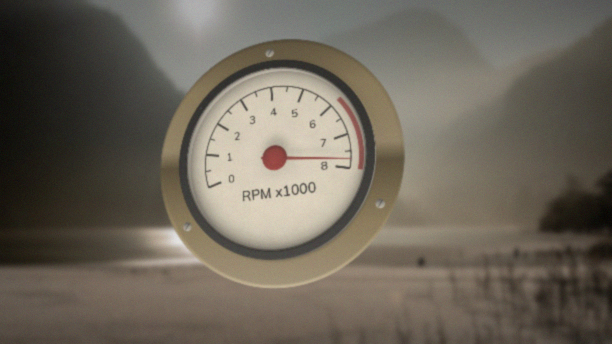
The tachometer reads 7750 rpm
